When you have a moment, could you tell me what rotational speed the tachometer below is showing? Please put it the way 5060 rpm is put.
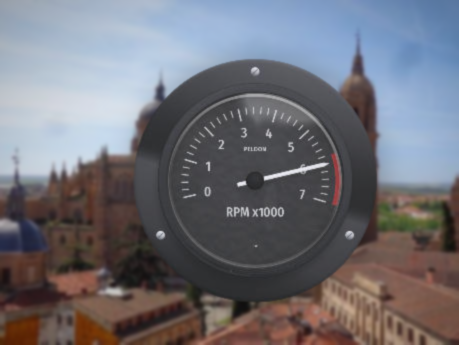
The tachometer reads 6000 rpm
